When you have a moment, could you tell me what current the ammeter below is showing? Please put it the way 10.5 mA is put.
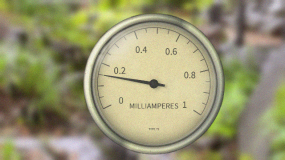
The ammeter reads 0.15 mA
